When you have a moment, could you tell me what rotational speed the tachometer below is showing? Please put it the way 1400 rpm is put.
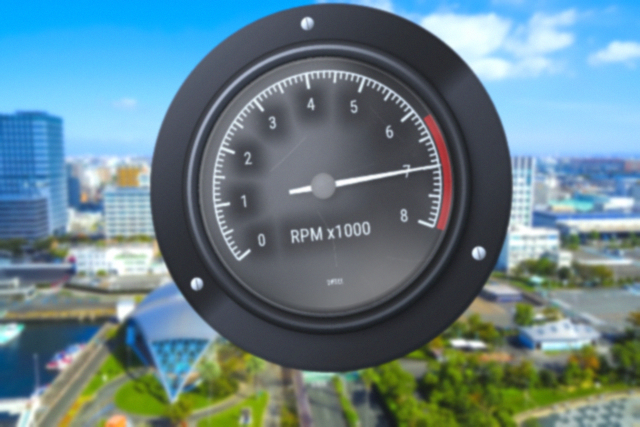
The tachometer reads 7000 rpm
